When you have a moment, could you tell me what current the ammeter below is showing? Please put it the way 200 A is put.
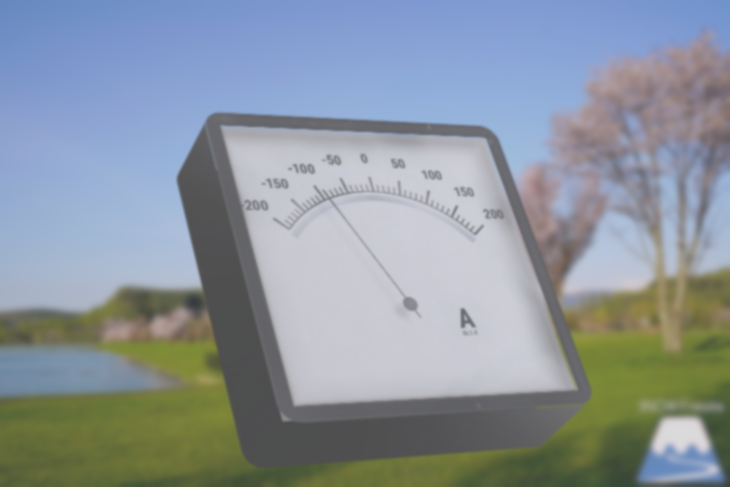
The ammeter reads -100 A
